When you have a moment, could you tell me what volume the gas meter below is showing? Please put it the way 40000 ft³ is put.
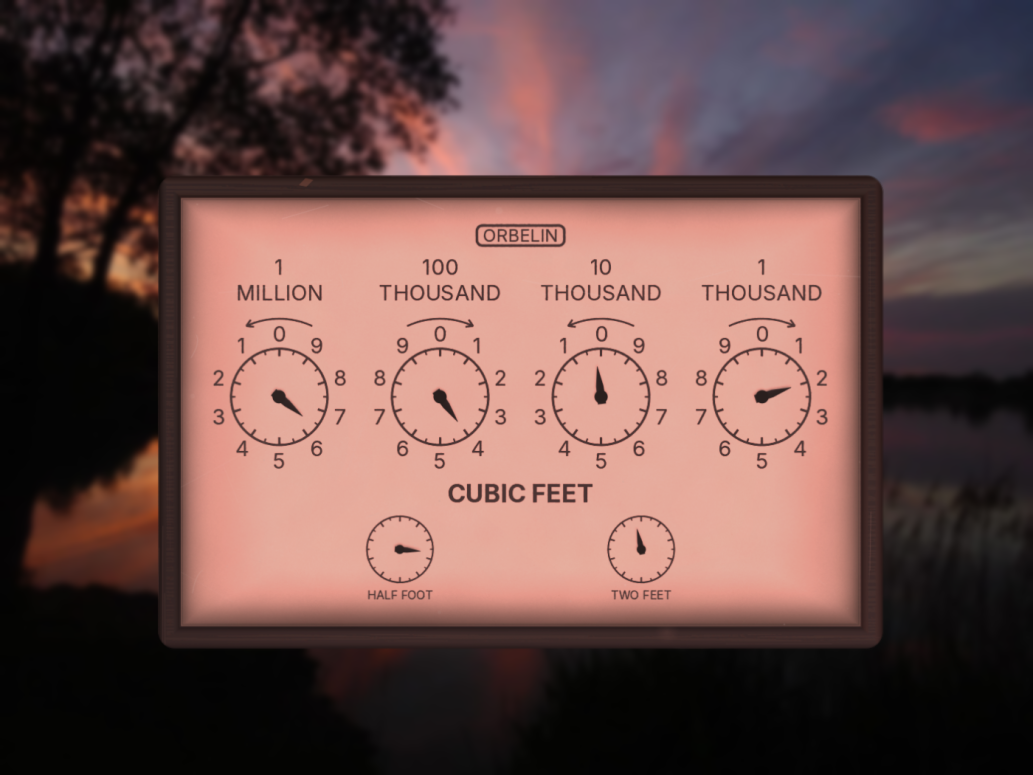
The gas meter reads 640200 ft³
